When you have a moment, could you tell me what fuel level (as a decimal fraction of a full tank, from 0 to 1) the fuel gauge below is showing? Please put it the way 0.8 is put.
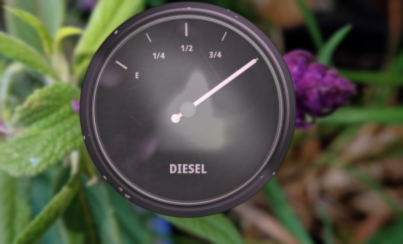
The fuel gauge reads 1
